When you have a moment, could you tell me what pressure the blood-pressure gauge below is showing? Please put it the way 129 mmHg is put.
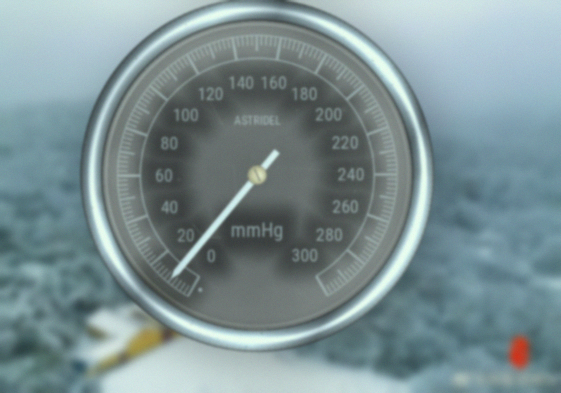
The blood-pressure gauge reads 10 mmHg
